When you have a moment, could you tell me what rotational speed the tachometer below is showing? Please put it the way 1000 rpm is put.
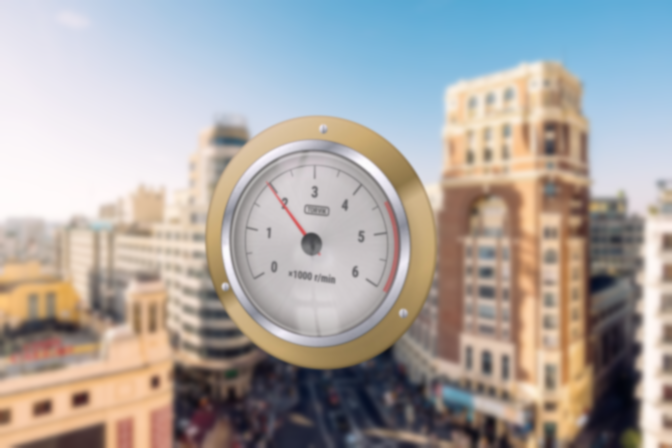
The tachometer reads 2000 rpm
